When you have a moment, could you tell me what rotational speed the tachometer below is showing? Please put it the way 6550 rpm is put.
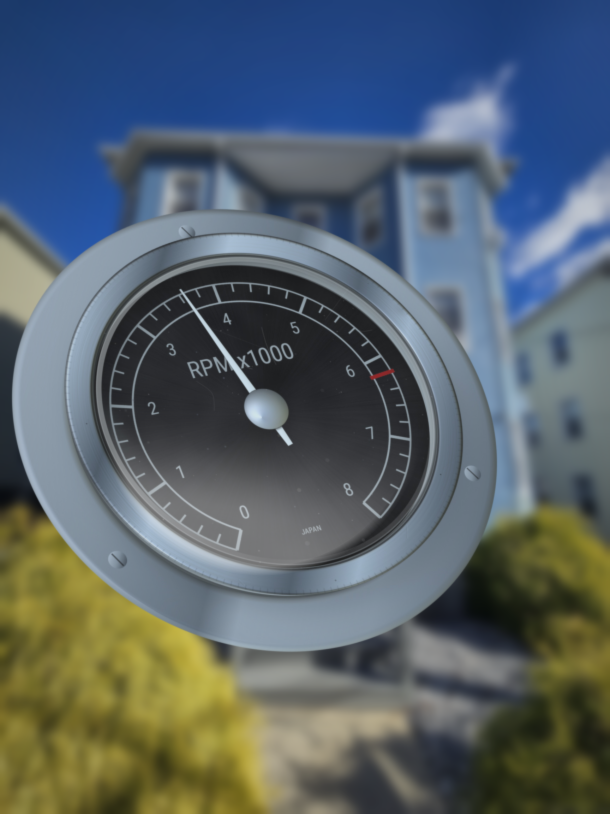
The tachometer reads 3600 rpm
